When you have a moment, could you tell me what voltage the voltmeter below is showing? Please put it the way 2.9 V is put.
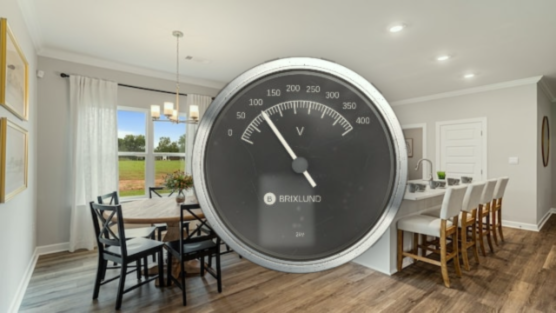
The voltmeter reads 100 V
